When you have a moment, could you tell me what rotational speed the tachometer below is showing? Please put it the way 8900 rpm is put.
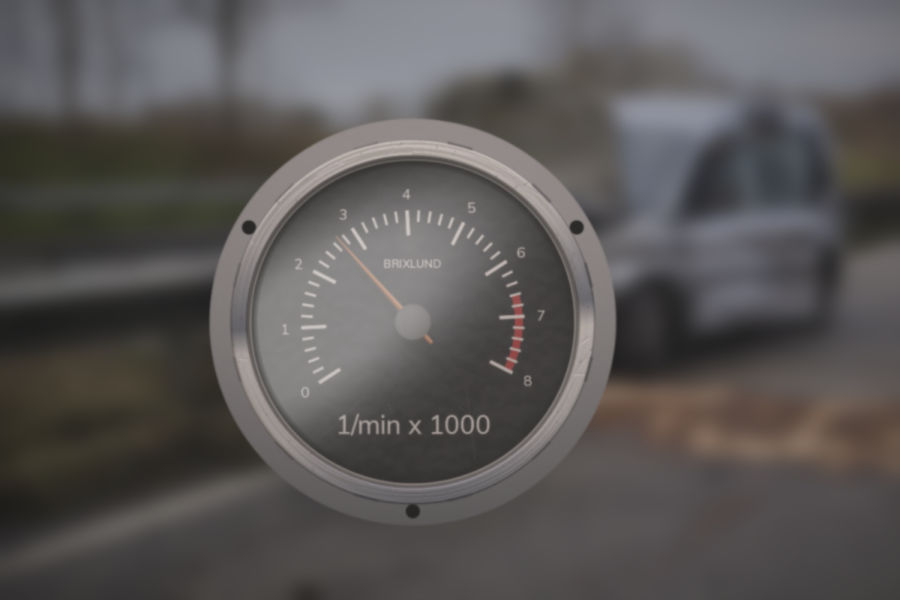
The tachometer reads 2700 rpm
